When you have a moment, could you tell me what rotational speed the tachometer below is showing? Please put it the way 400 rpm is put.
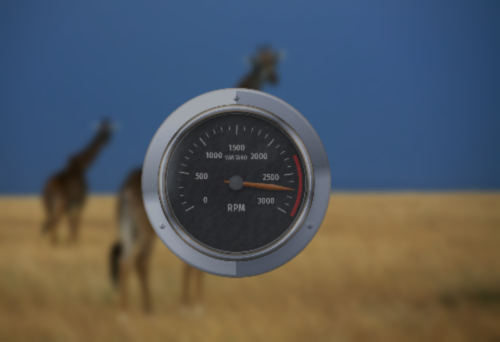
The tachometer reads 2700 rpm
